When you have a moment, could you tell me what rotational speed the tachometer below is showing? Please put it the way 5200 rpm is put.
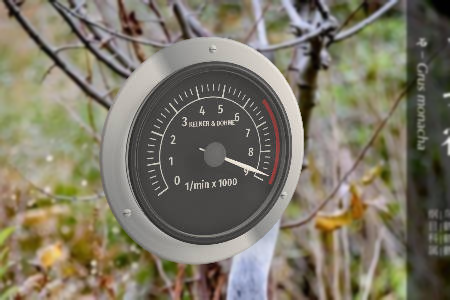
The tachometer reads 8800 rpm
